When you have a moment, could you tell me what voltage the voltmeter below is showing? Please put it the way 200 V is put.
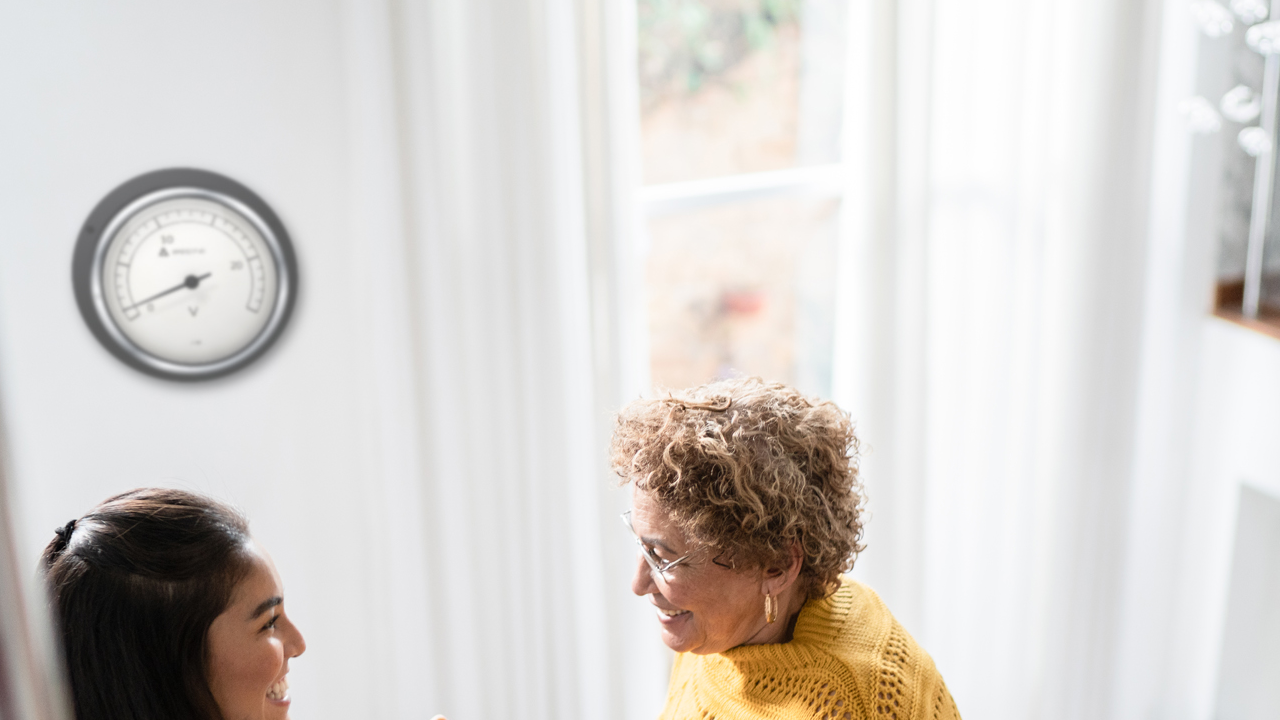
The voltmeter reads 1 V
